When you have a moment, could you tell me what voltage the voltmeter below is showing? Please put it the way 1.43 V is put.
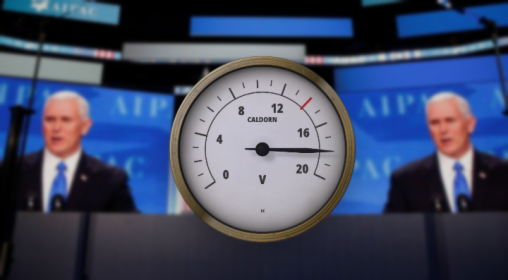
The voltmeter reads 18 V
